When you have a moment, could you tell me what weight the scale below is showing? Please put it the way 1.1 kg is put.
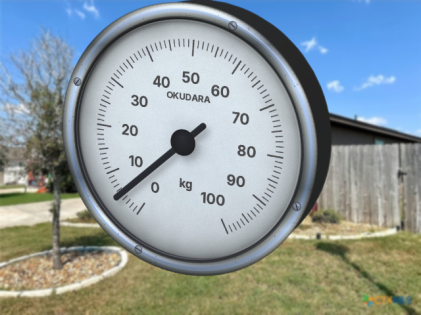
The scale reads 5 kg
